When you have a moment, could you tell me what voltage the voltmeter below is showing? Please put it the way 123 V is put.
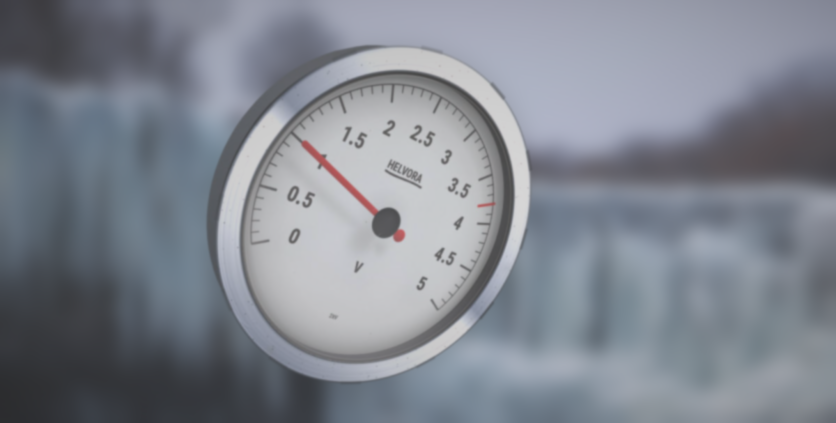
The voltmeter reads 1 V
